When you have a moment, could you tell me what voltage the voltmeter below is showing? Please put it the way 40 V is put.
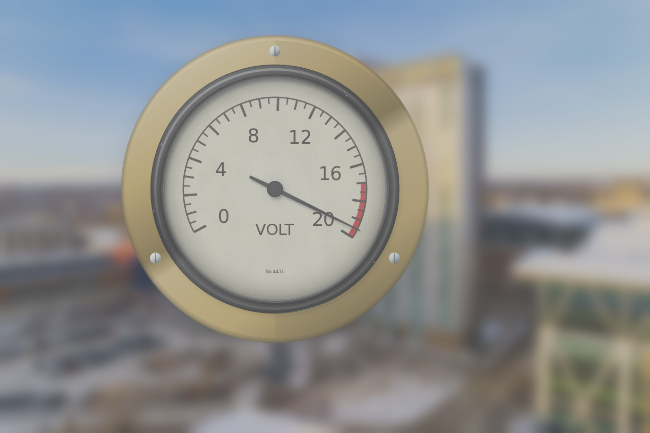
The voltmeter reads 19.5 V
